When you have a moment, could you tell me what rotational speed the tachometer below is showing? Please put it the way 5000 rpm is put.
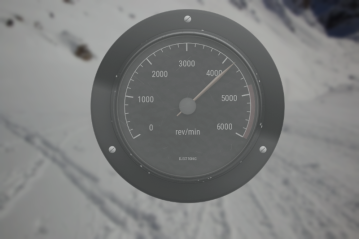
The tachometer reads 4200 rpm
